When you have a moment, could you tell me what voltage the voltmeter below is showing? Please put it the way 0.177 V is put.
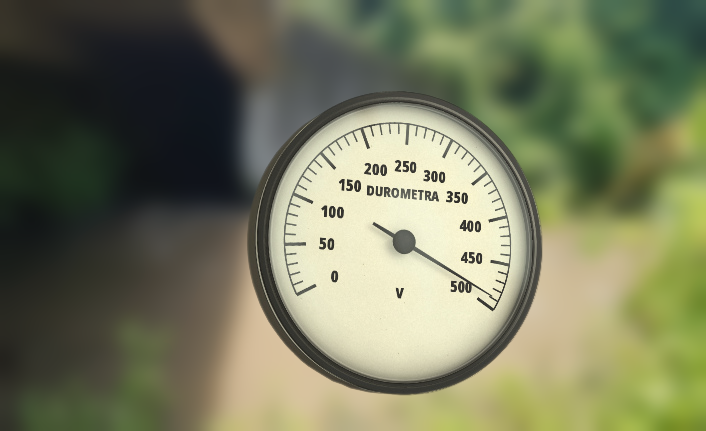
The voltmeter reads 490 V
